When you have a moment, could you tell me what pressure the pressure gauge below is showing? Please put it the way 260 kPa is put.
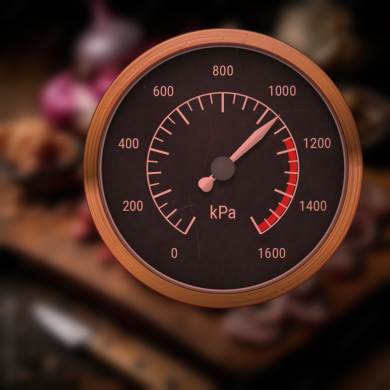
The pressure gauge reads 1050 kPa
